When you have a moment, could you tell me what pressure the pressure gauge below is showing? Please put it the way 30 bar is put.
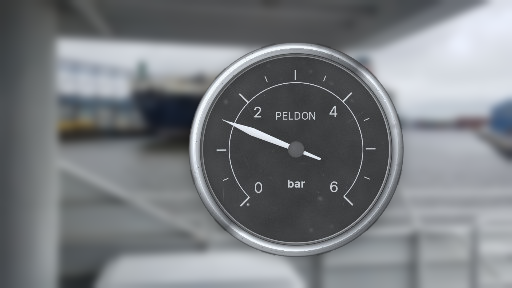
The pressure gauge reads 1.5 bar
